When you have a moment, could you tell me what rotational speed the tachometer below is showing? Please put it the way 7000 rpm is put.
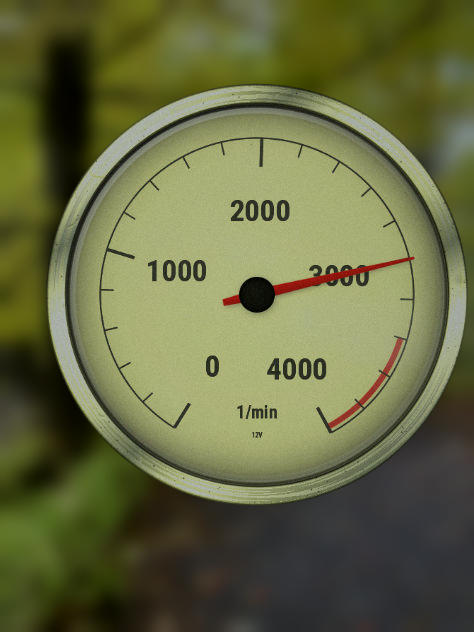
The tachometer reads 3000 rpm
